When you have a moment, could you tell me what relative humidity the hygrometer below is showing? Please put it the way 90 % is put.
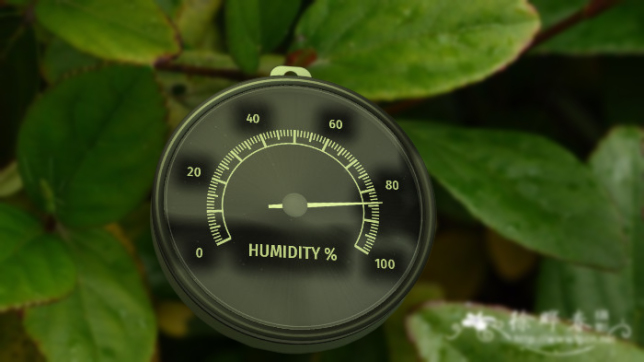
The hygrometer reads 85 %
